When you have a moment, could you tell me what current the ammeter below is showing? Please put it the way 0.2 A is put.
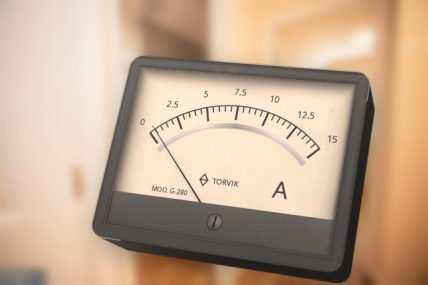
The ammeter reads 0.5 A
